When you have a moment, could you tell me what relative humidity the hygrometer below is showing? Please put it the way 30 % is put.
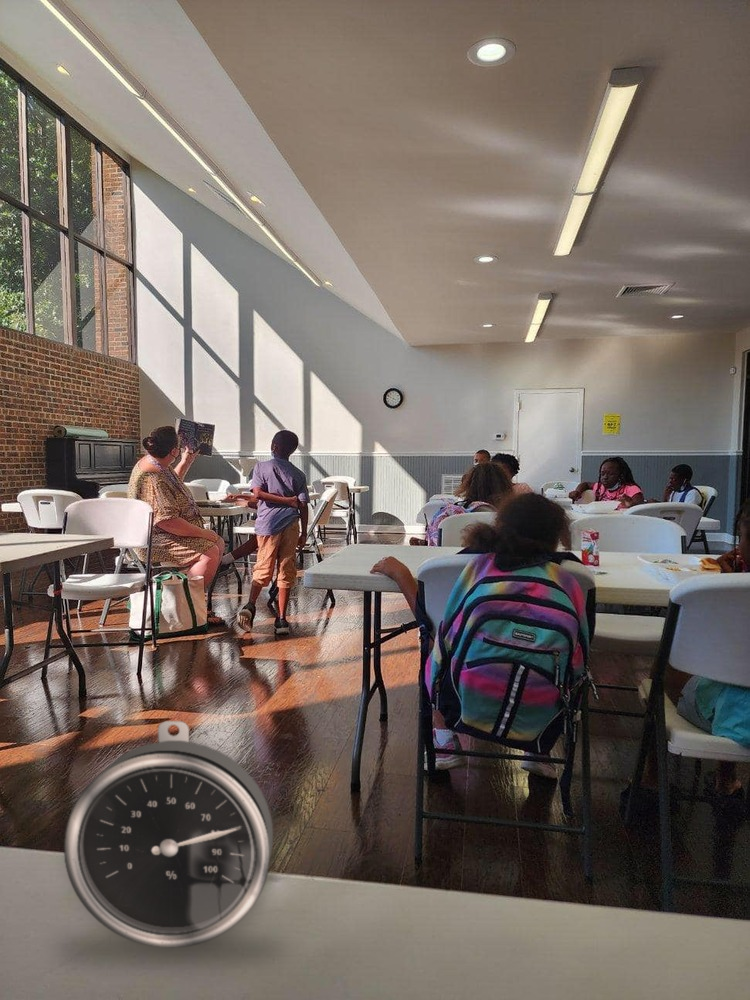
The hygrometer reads 80 %
